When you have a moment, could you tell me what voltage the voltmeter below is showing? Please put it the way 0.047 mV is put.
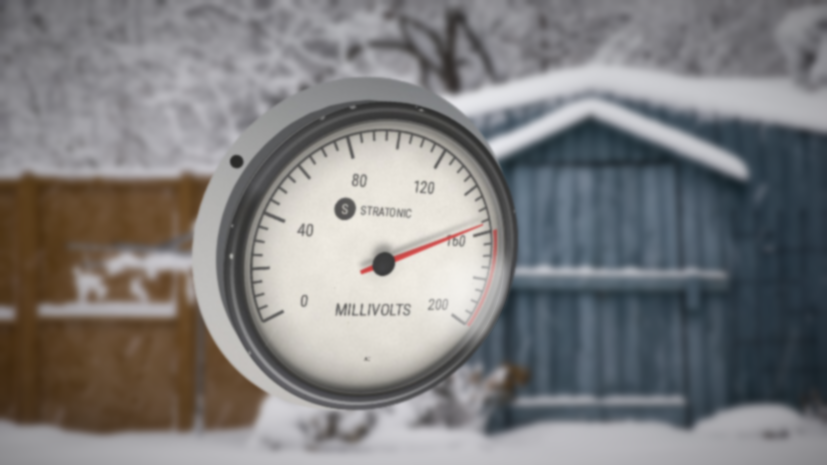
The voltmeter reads 155 mV
